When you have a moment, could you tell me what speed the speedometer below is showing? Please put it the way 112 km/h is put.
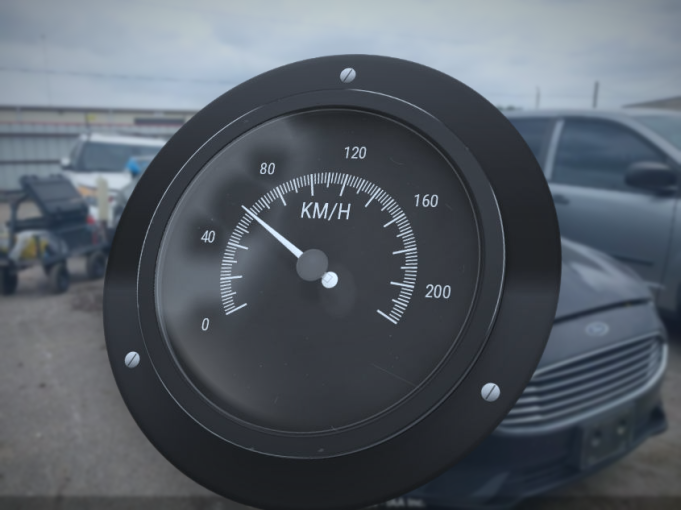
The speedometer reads 60 km/h
